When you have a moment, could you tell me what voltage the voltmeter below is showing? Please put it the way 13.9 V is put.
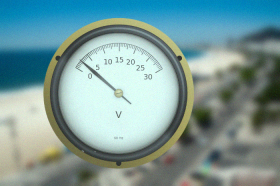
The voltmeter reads 2.5 V
